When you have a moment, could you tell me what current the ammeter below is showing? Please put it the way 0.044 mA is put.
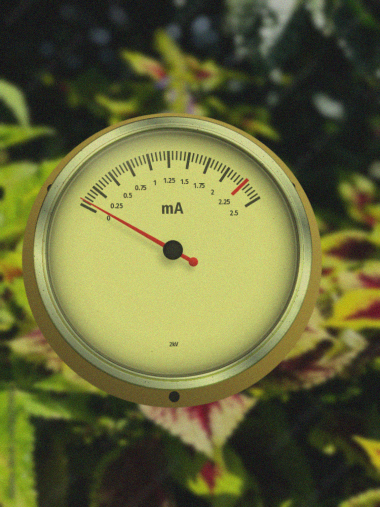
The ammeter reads 0.05 mA
